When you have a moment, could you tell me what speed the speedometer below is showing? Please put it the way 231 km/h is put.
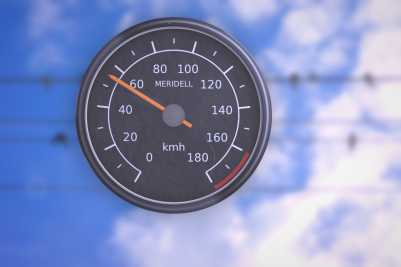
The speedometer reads 55 km/h
